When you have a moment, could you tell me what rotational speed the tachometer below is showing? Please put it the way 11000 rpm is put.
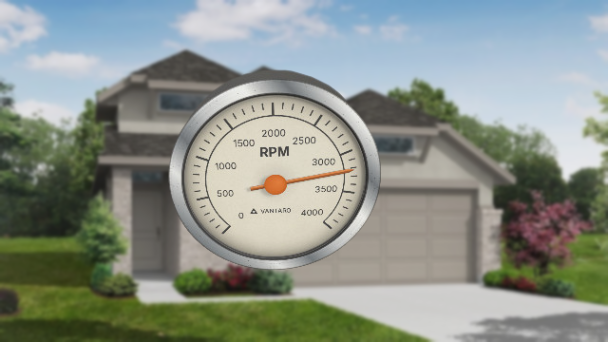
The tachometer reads 3200 rpm
